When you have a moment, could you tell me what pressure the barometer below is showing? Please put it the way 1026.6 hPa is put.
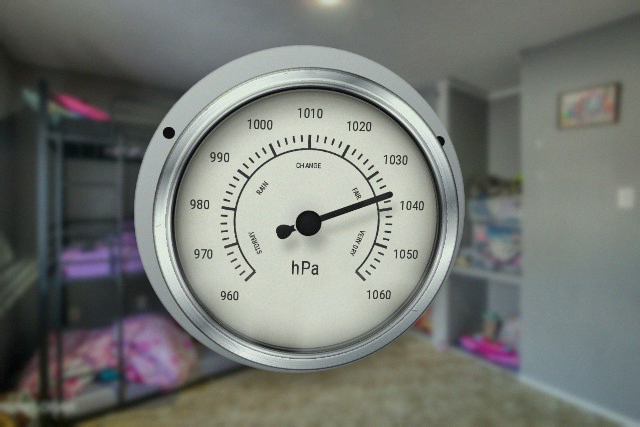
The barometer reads 1036 hPa
